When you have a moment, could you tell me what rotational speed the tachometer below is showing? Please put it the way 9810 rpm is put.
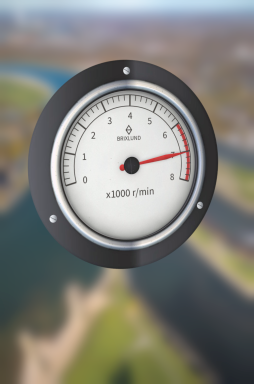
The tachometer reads 7000 rpm
